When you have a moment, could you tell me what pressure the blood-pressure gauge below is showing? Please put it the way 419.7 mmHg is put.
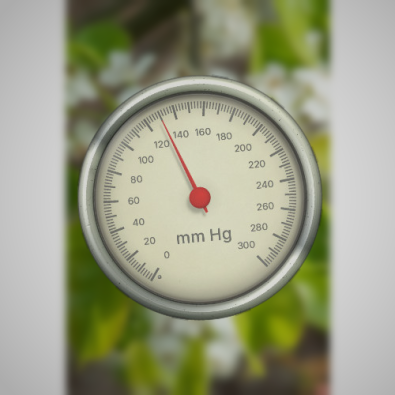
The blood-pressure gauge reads 130 mmHg
